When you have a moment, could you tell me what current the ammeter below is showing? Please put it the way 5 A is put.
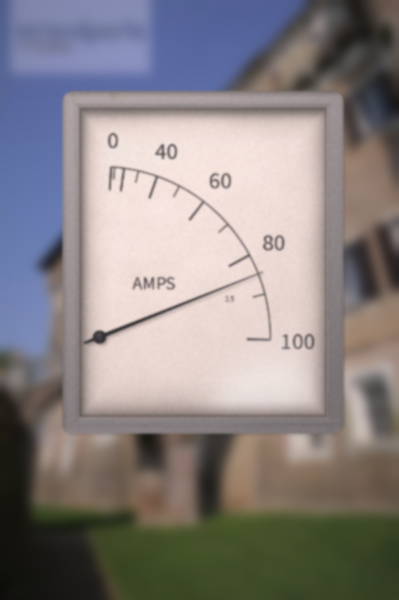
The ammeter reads 85 A
